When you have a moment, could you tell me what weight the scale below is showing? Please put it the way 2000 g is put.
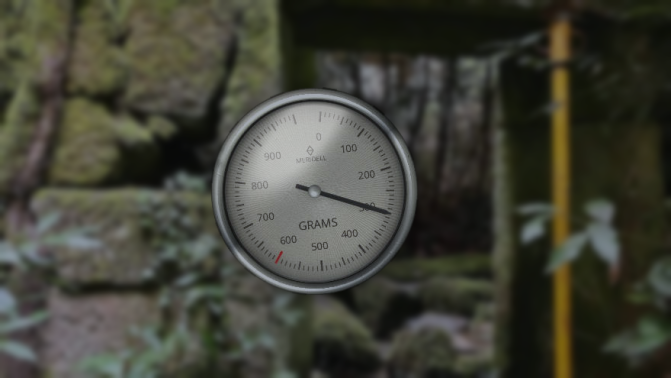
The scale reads 300 g
